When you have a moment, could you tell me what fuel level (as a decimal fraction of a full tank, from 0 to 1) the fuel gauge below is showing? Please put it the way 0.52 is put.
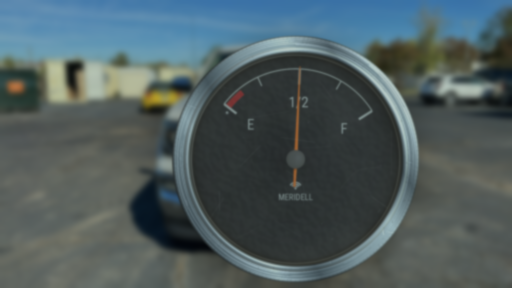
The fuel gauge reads 0.5
